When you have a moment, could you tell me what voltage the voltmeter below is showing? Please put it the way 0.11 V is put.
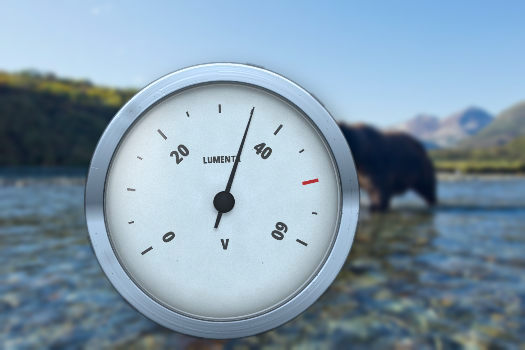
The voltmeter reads 35 V
